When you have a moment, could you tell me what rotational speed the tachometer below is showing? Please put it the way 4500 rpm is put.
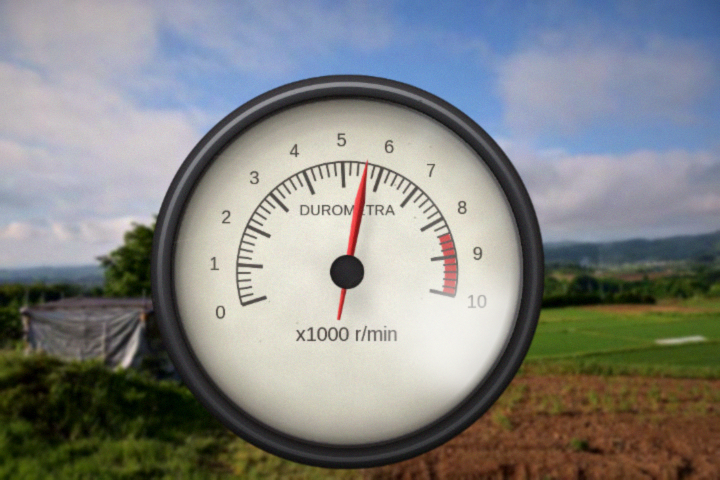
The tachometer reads 5600 rpm
